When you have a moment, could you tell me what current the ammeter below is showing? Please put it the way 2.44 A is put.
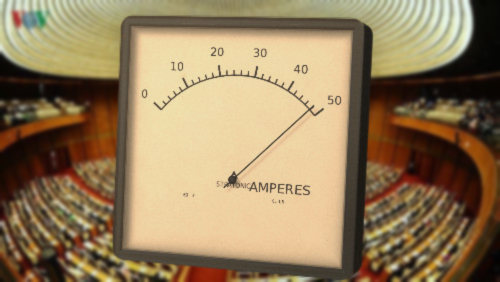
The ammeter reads 48 A
